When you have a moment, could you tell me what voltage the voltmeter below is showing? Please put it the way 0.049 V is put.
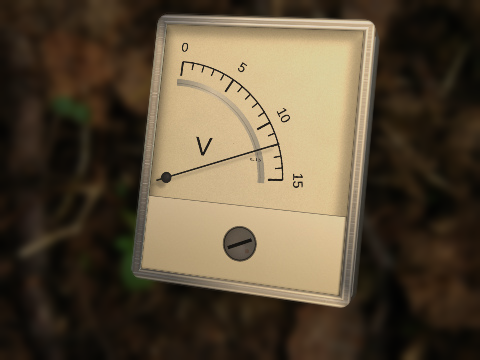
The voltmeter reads 12 V
